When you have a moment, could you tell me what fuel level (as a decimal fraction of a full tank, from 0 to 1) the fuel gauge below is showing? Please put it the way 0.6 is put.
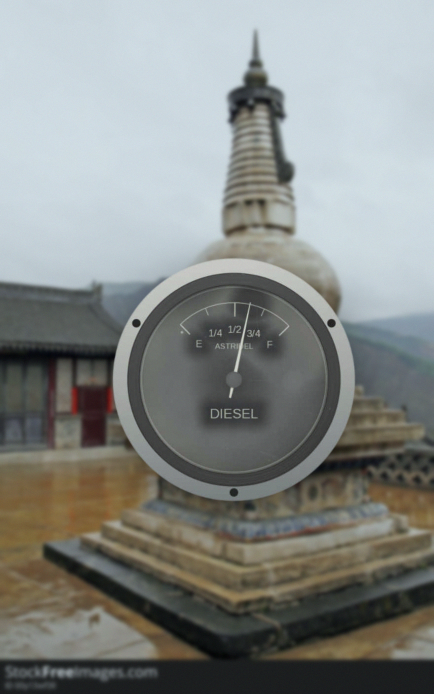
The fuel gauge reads 0.625
